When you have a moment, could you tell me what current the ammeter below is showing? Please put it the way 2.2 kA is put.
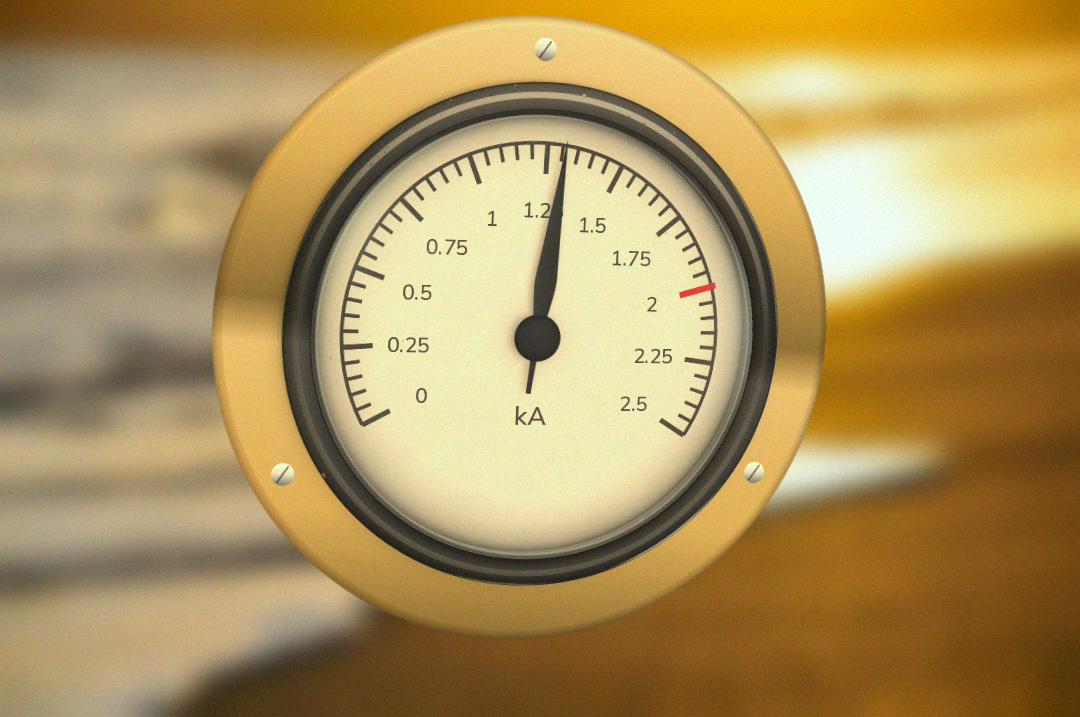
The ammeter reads 1.3 kA
